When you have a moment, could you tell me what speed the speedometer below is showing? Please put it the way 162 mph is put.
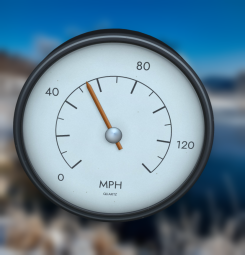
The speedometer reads 55 mph
